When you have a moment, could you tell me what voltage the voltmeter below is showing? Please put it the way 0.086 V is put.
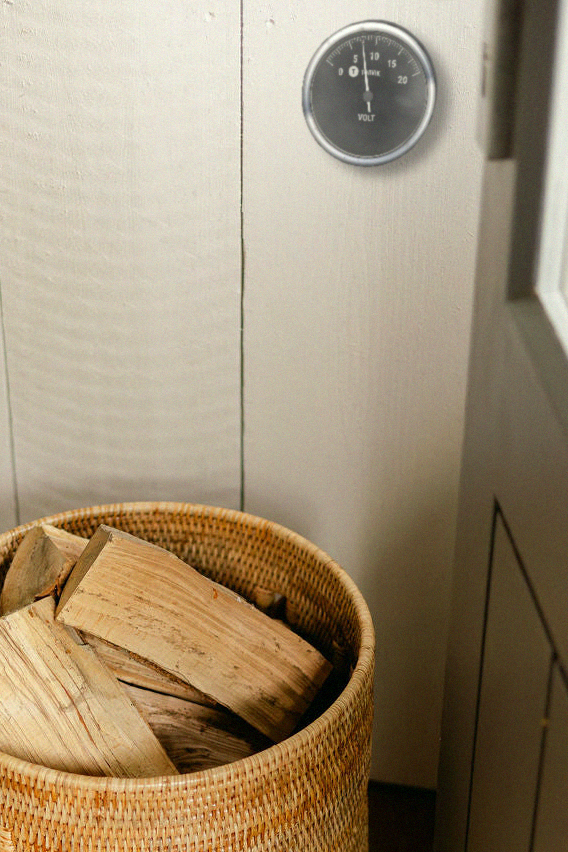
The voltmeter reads 7.5 V
